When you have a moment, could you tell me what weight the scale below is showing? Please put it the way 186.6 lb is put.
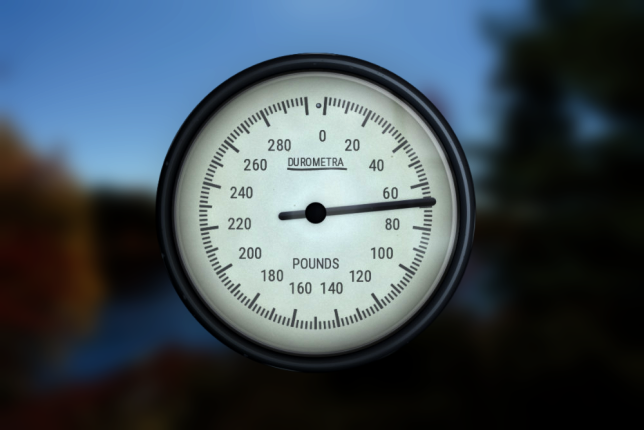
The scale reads 68 lb
